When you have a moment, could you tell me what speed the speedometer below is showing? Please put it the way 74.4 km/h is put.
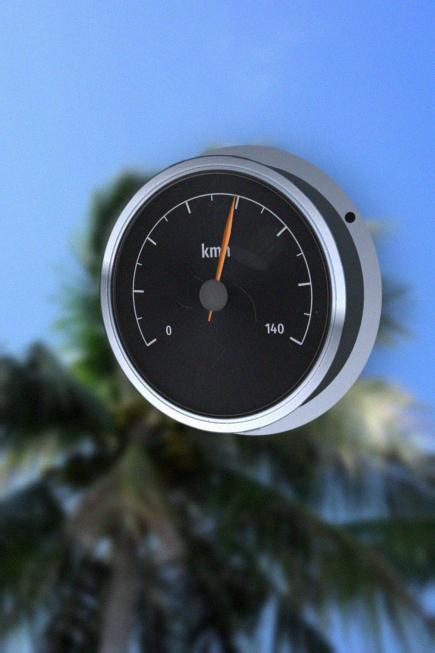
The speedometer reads 80 km/h
